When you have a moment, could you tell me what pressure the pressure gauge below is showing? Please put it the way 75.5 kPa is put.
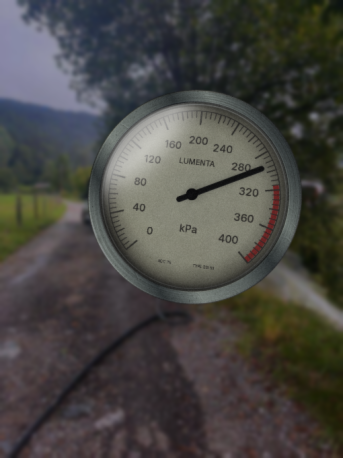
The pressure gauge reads 295 kPa
